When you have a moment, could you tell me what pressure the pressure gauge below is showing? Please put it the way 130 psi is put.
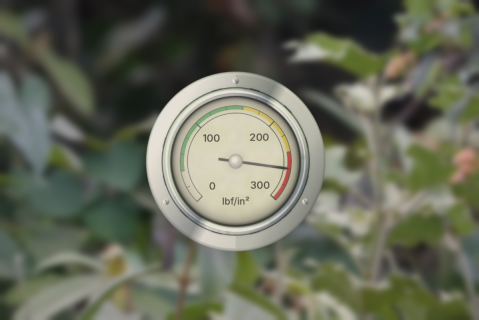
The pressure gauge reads 260 psi
